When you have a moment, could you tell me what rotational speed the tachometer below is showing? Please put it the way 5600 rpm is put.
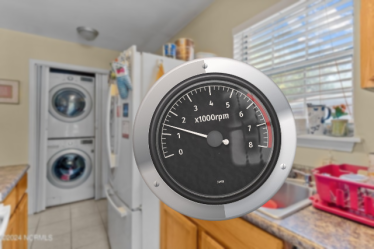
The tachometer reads 1400 rpm
